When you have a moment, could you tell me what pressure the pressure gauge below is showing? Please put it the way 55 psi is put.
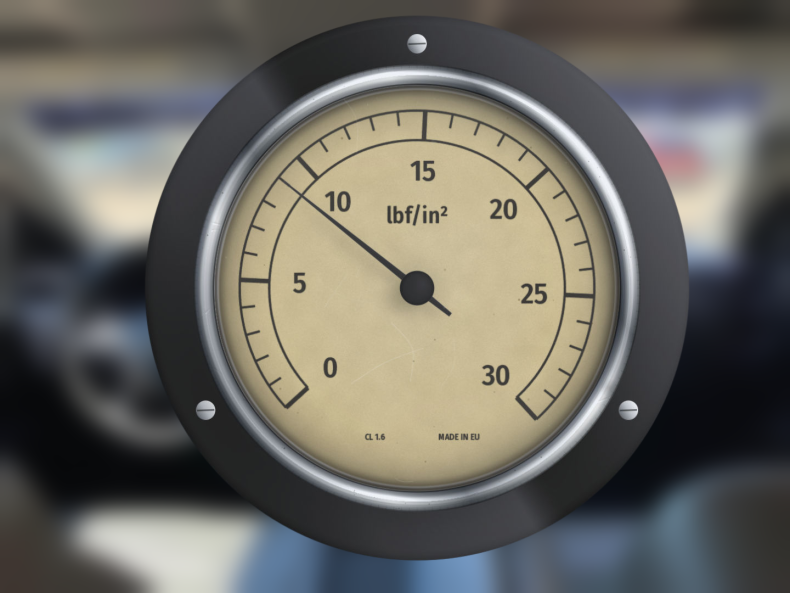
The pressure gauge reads 9 psi
